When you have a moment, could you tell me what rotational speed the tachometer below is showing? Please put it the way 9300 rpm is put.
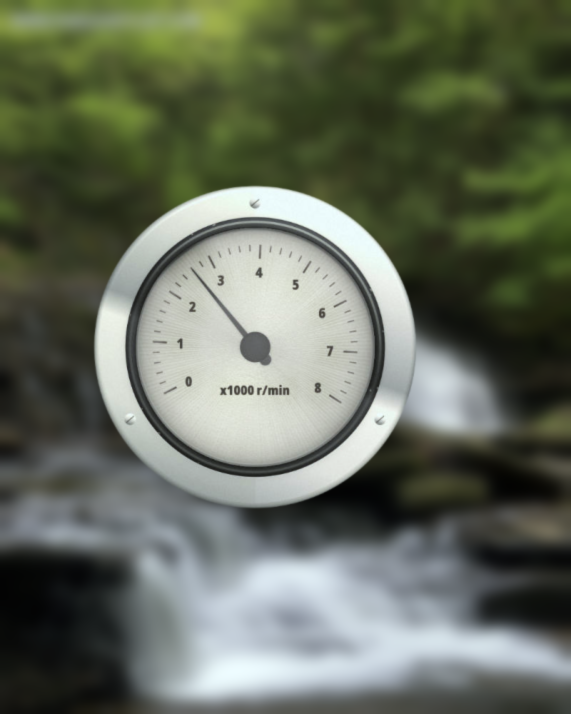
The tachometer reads 2600 rpm
